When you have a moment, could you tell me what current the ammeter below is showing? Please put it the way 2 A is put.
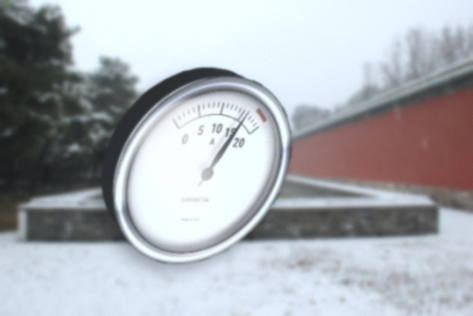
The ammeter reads 15 A
